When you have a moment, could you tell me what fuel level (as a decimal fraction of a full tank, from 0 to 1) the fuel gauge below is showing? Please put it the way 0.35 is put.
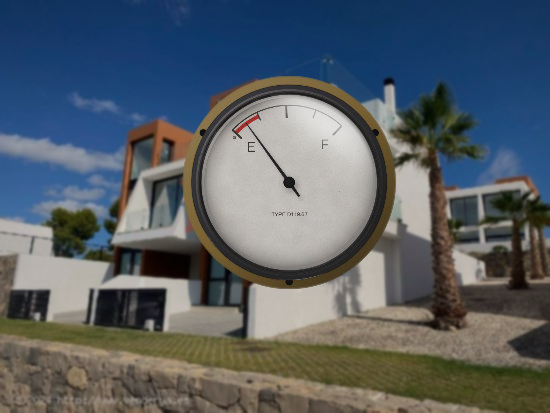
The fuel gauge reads 0.125
